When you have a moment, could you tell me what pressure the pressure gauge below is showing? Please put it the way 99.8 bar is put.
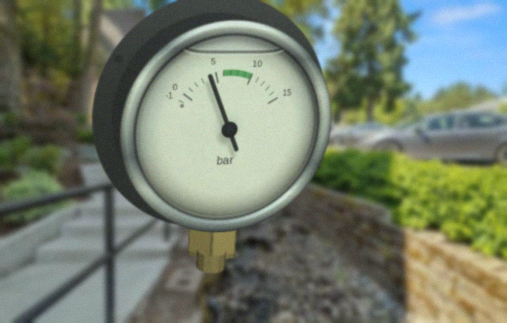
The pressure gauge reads 4 bar
